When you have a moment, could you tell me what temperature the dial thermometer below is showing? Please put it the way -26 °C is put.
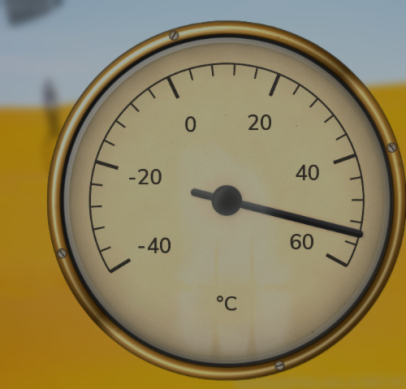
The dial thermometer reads 54 °C
